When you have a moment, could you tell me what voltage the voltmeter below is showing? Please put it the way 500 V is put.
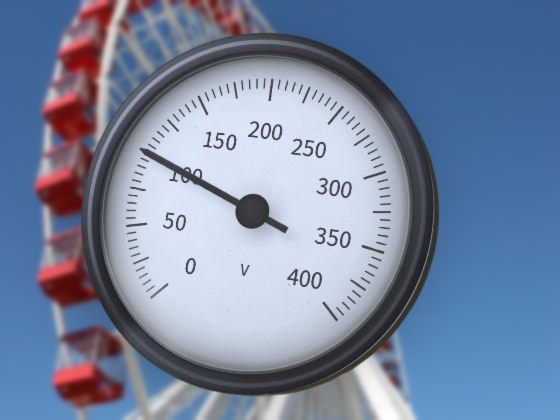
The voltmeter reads 100 V
